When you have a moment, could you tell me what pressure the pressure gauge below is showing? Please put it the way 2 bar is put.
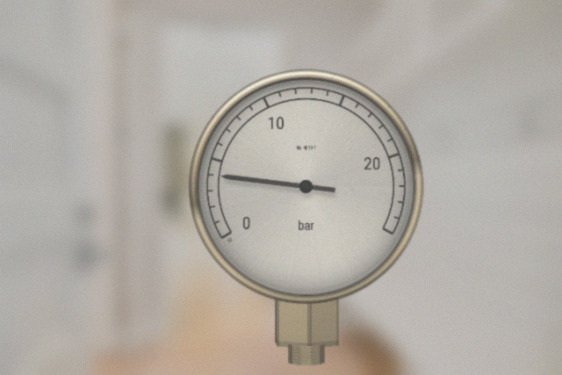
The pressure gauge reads 4 bar
